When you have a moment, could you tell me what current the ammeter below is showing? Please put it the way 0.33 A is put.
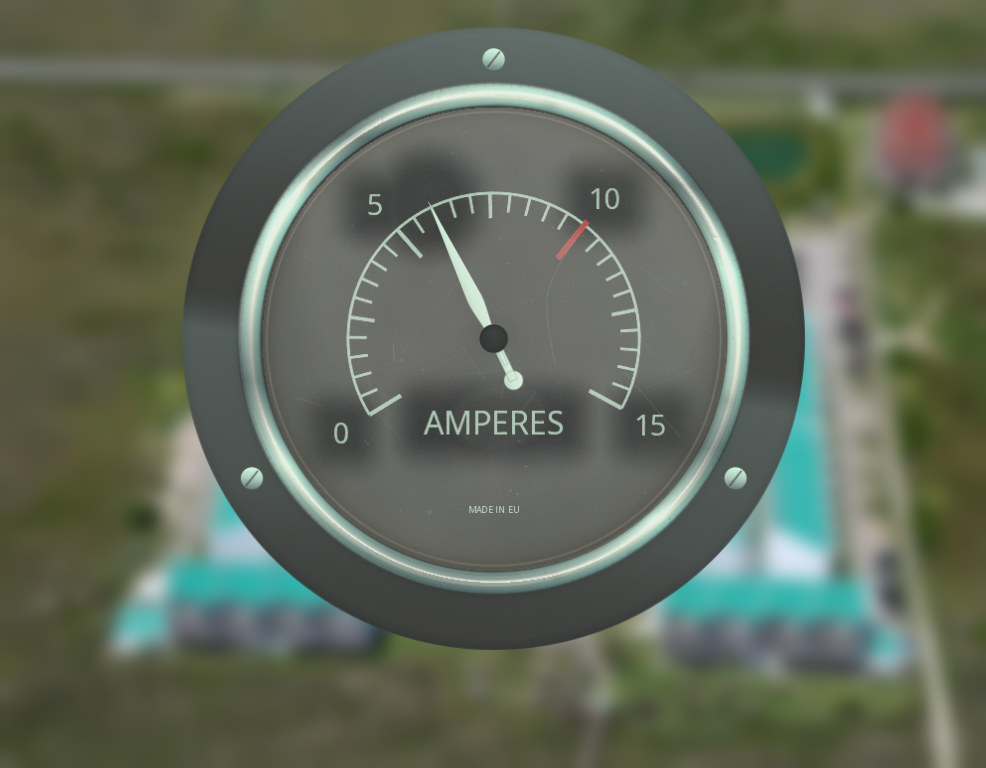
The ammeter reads 6 A
